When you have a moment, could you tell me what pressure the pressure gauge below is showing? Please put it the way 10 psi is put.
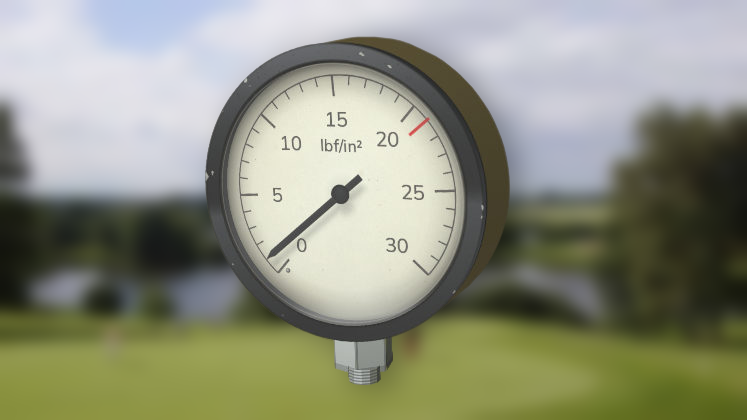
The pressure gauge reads 1 psi
